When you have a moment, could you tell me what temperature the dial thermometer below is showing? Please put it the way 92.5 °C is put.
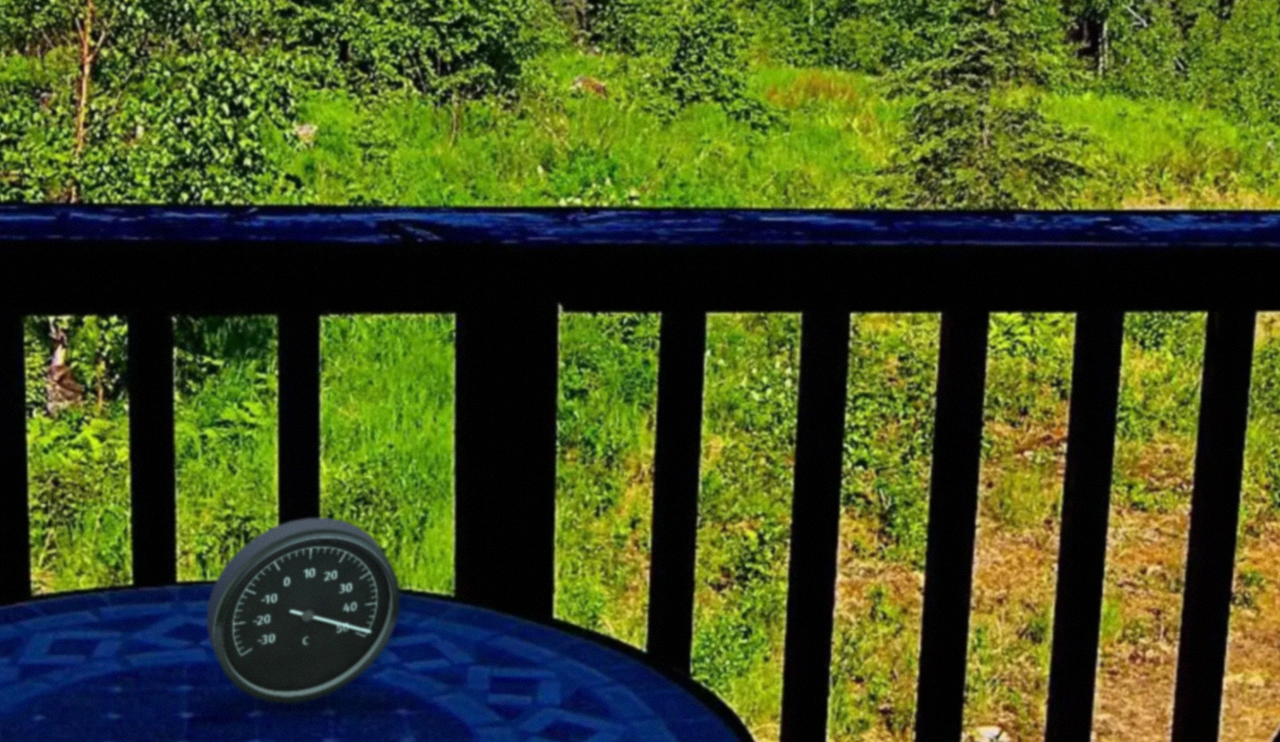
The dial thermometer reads 48 °C
